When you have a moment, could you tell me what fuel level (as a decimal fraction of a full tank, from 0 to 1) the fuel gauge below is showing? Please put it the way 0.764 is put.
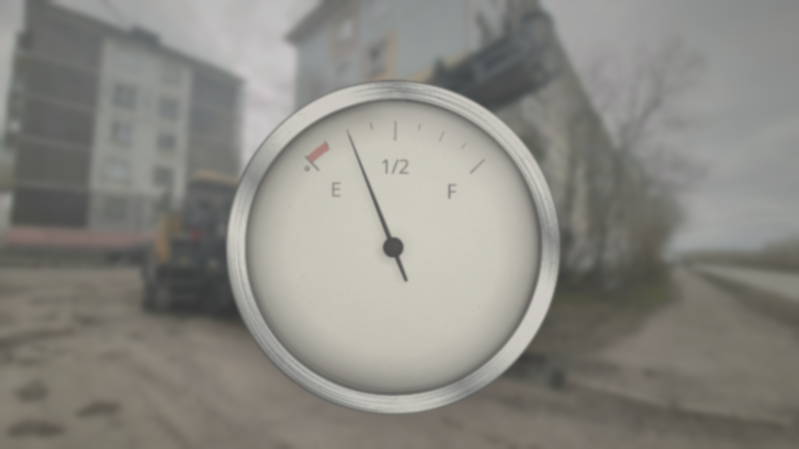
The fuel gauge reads 0.25
